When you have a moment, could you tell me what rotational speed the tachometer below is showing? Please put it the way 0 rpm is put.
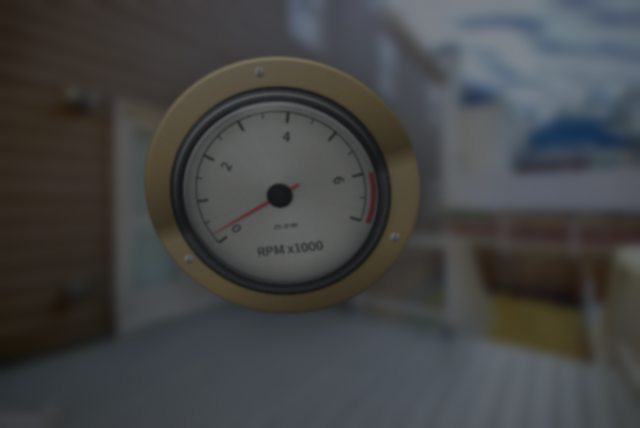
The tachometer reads 250 rpm
